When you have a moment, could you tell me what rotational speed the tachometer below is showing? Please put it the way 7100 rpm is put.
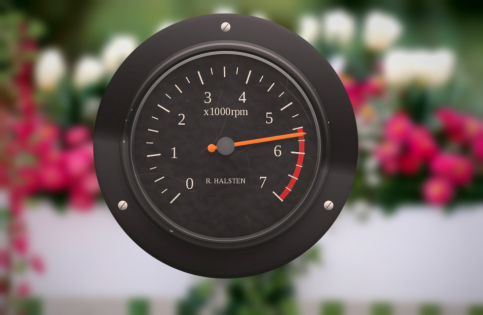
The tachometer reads 5625 rpm
